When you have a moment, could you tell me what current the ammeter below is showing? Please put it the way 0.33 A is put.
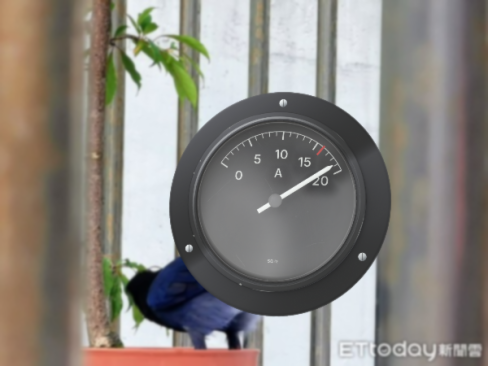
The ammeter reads 19 A
